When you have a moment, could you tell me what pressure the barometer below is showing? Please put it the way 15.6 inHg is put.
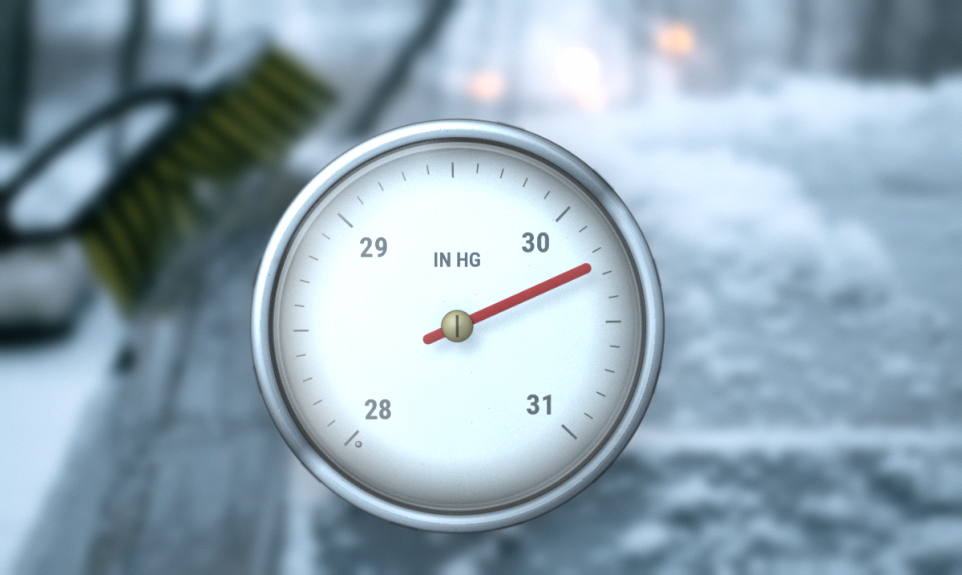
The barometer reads 30.25 inHg
